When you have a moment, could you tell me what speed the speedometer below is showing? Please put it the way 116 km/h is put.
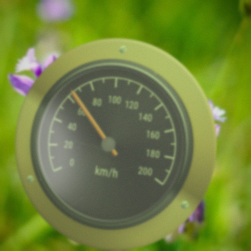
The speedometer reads 65 km/h
